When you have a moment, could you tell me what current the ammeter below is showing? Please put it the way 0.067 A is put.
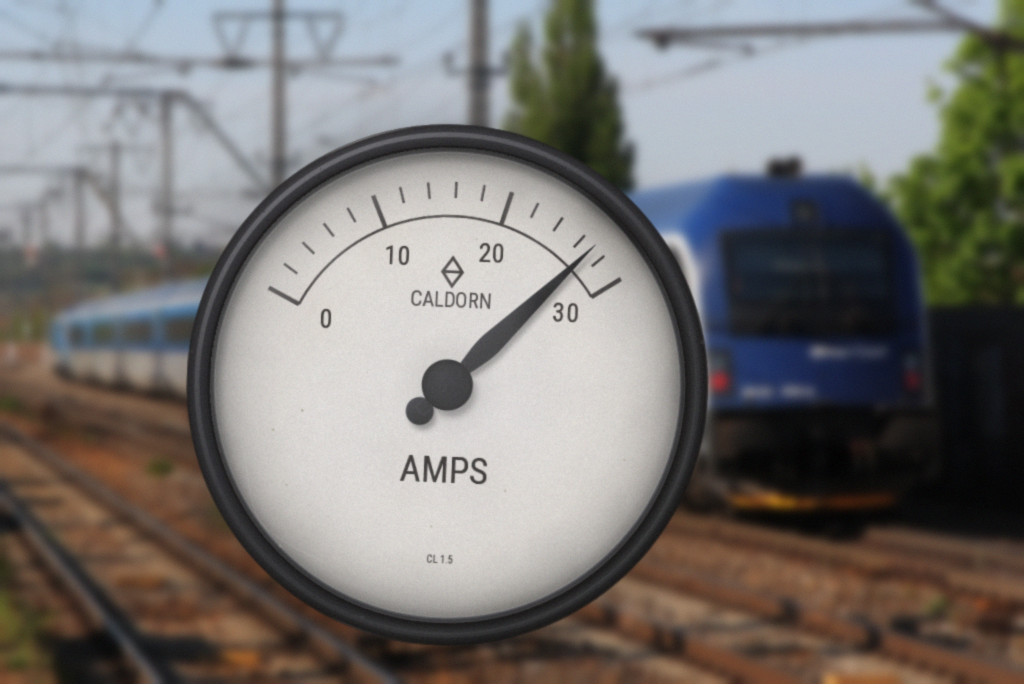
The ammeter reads 27 A
